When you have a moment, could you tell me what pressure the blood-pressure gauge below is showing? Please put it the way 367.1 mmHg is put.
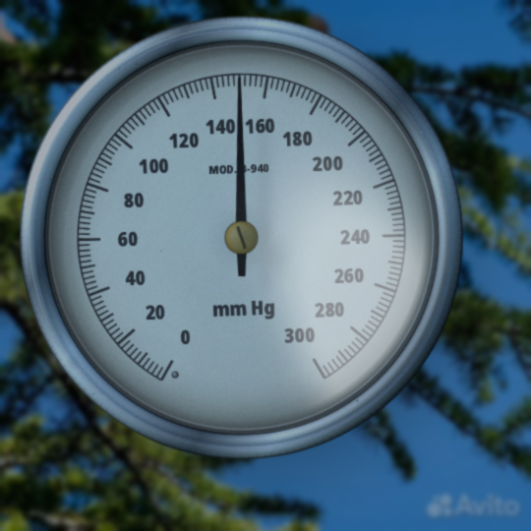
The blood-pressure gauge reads 150 mmHg
